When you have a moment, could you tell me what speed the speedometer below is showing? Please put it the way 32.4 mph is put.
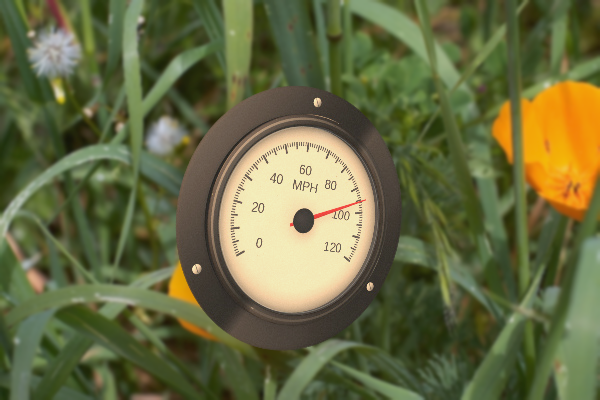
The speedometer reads 95 mph
